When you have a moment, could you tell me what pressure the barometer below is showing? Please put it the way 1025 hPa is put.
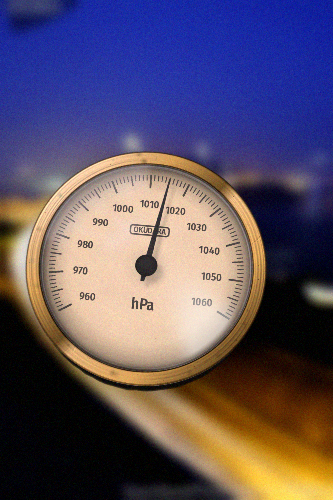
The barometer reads 1015 hPa
